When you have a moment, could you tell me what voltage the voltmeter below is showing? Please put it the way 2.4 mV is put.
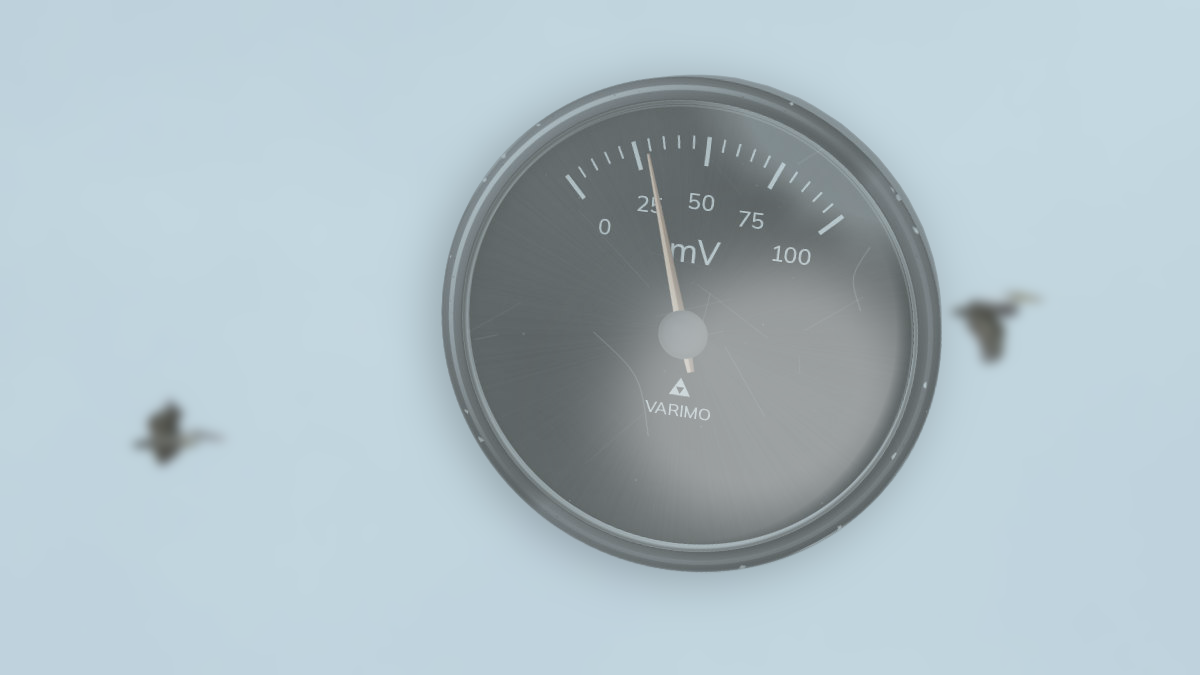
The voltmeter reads 30 mV
